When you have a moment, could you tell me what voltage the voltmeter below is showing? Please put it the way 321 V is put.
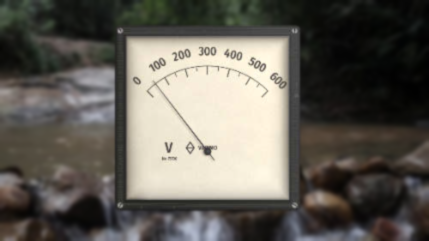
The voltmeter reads 50 V
